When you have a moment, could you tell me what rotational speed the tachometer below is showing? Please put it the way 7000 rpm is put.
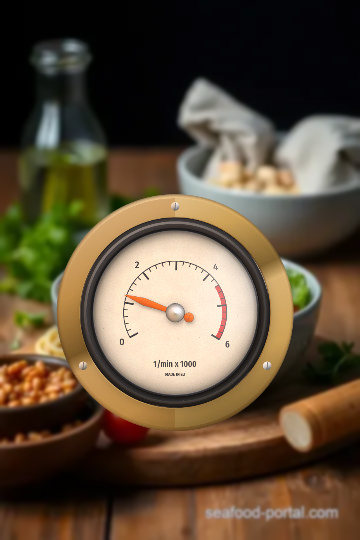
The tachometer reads 1200 rpm
